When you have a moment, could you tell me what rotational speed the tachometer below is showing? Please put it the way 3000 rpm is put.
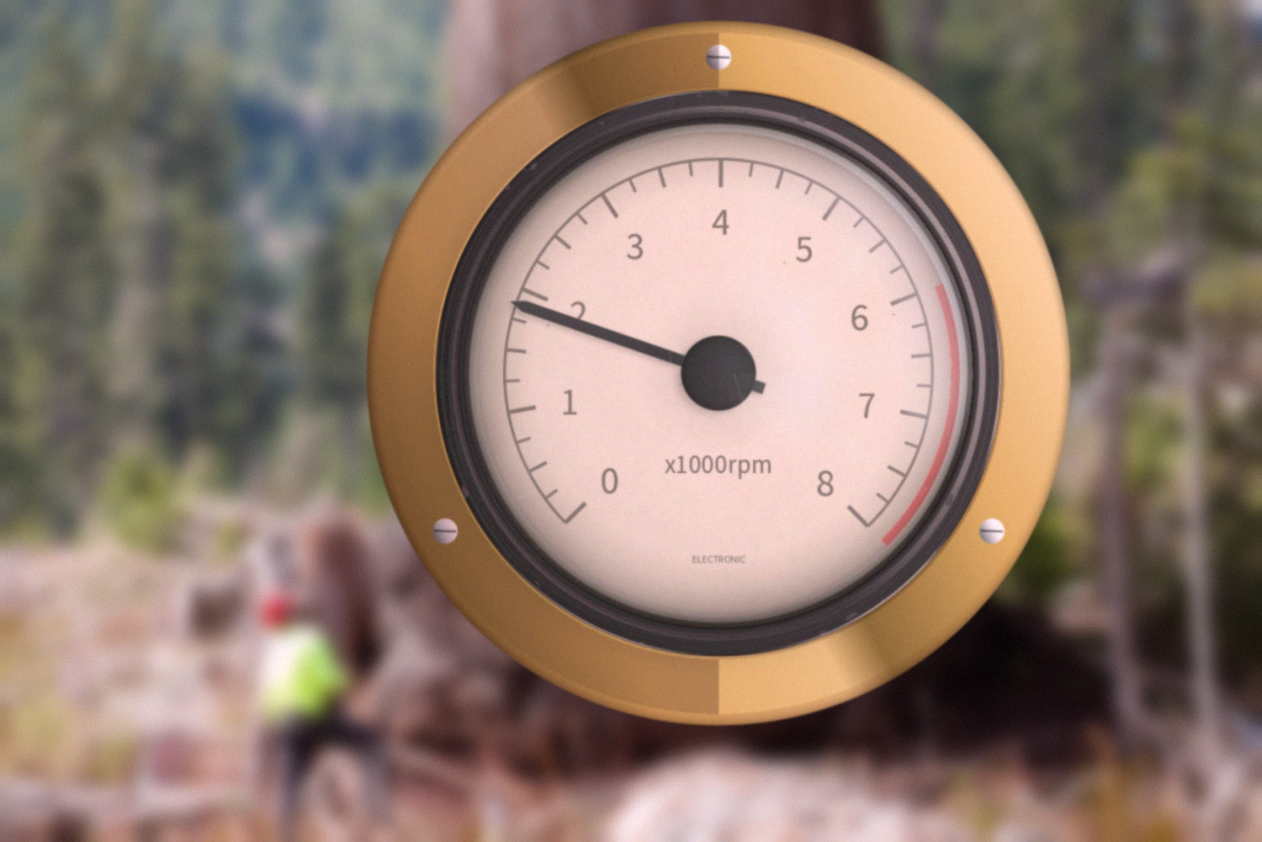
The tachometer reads 1875 rpm
